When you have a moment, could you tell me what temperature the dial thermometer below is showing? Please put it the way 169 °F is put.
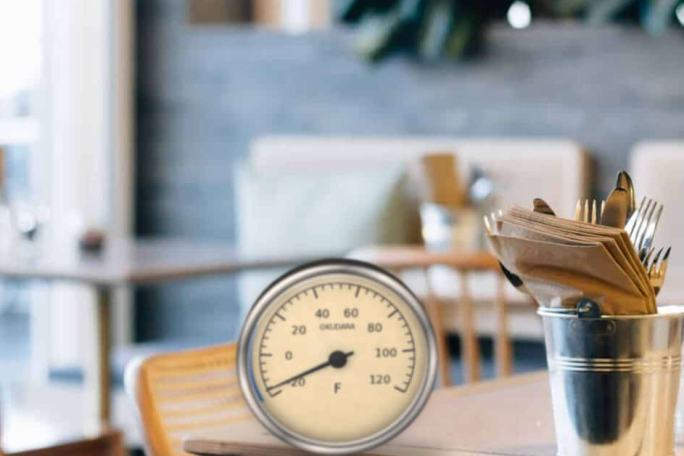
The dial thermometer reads -16 °F
